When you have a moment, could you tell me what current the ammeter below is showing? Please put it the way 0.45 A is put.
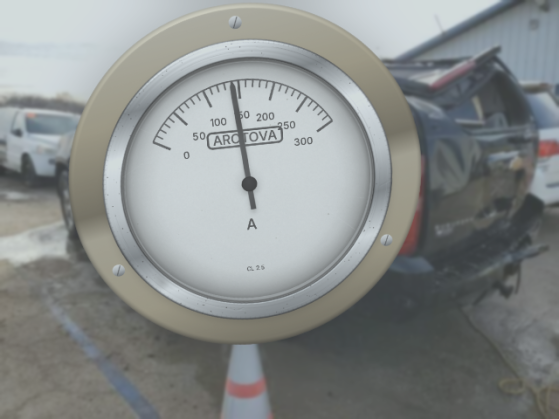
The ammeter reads 140 A
